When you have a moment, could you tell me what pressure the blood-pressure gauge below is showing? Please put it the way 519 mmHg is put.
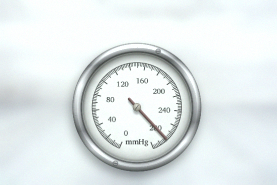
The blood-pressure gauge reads 280 mmHg
